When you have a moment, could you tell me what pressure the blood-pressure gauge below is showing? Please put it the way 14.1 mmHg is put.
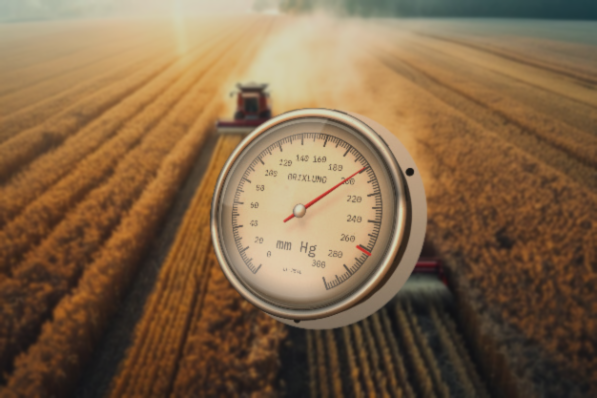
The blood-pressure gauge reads 200 mmHg
